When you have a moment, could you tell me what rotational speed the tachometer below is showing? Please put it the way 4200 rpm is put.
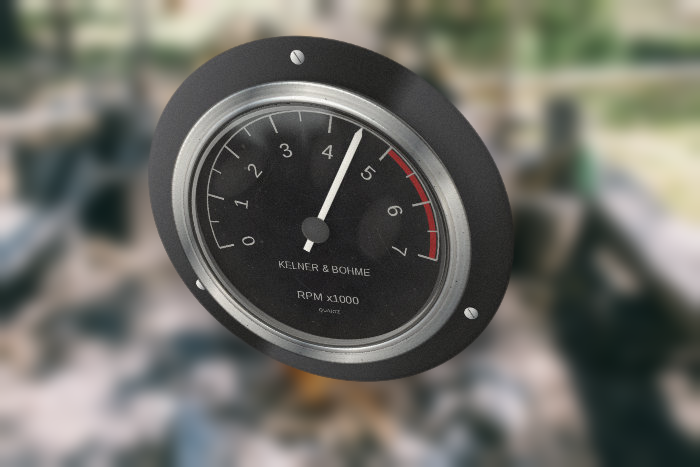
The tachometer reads 4500 rpm
